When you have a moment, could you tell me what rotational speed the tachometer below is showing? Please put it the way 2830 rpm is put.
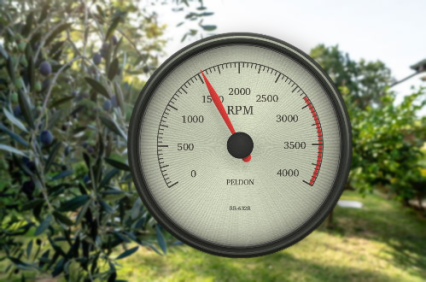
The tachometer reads 1550 rpm
